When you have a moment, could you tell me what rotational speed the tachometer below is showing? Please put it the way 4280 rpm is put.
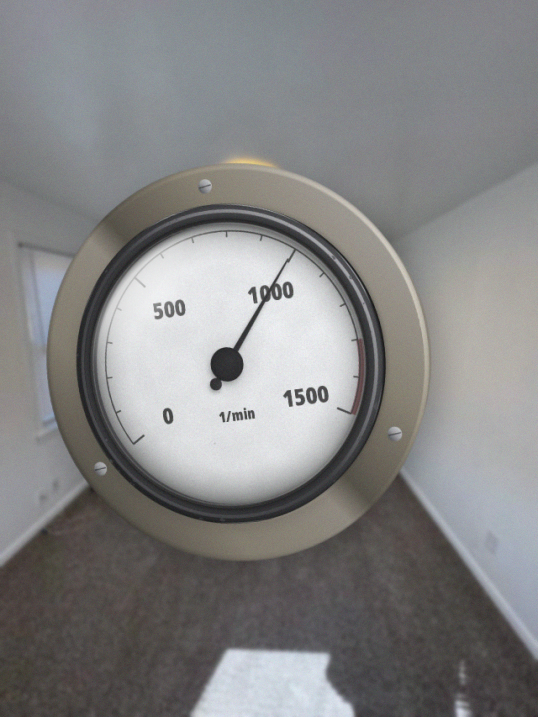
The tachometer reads 1000 rpm
